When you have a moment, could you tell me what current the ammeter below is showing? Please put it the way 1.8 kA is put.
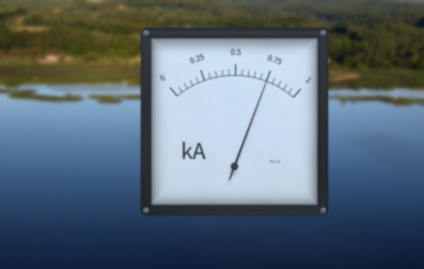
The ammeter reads 0.75 kA
